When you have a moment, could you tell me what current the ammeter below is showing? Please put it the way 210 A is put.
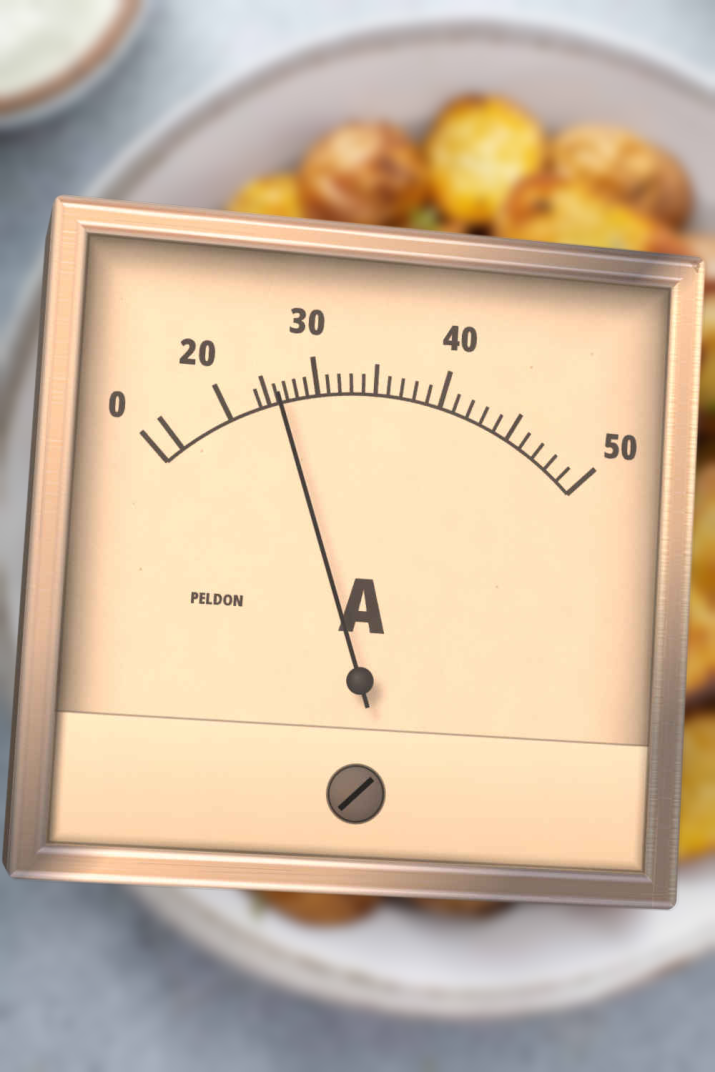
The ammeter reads 26 A
